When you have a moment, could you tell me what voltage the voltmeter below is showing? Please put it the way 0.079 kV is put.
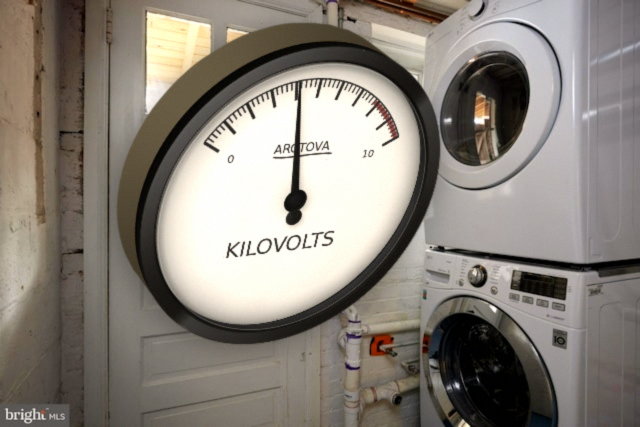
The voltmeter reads 4 kV
